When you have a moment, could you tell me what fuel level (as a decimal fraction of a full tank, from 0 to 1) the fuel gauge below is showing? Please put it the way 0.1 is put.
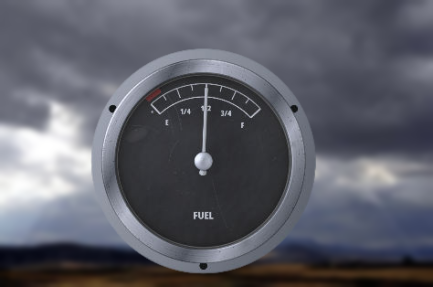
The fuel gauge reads 0.5
